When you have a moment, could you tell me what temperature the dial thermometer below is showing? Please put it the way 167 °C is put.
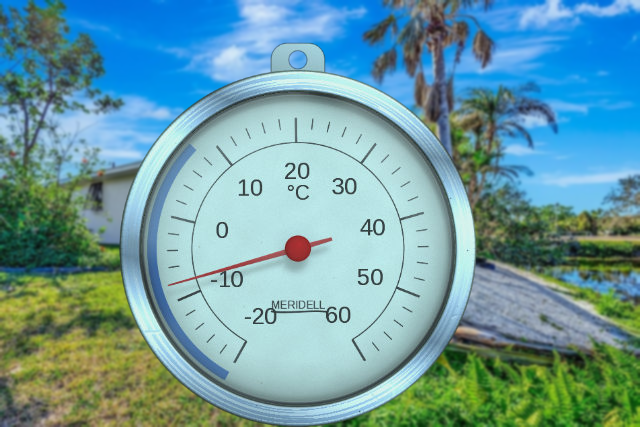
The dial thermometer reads -8 °C
